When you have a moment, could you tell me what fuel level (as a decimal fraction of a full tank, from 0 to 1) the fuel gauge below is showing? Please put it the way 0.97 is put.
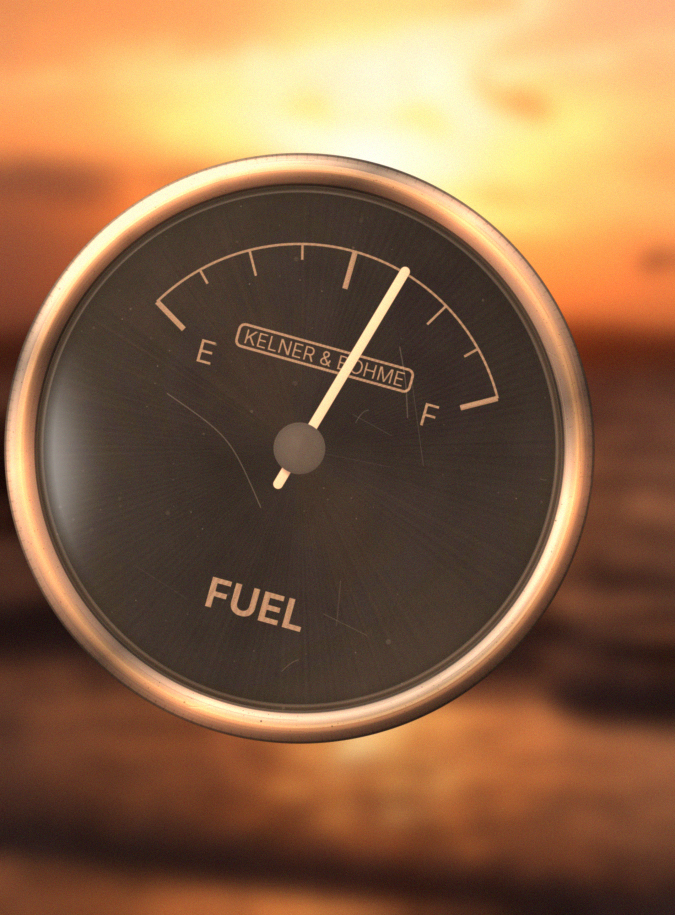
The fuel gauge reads 0.625
